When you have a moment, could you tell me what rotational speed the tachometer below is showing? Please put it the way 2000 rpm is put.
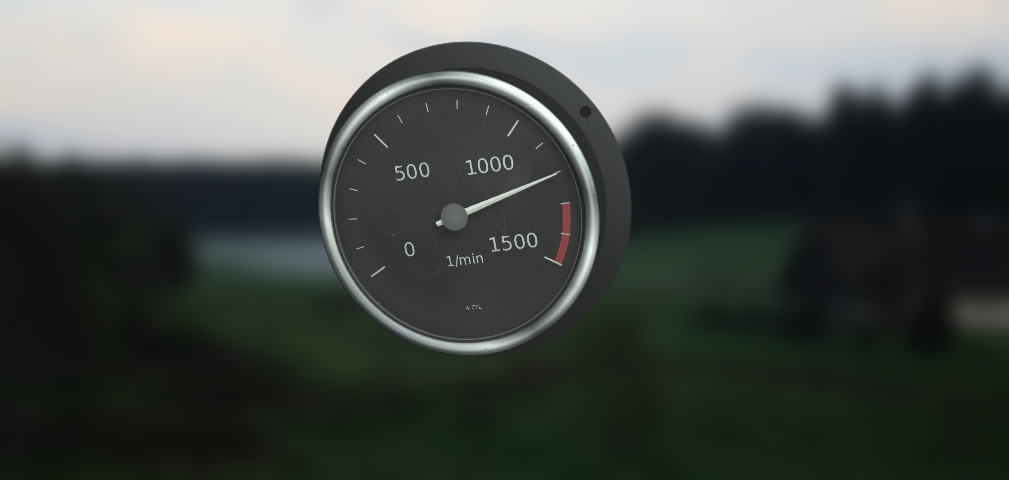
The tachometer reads 1200 rpm
